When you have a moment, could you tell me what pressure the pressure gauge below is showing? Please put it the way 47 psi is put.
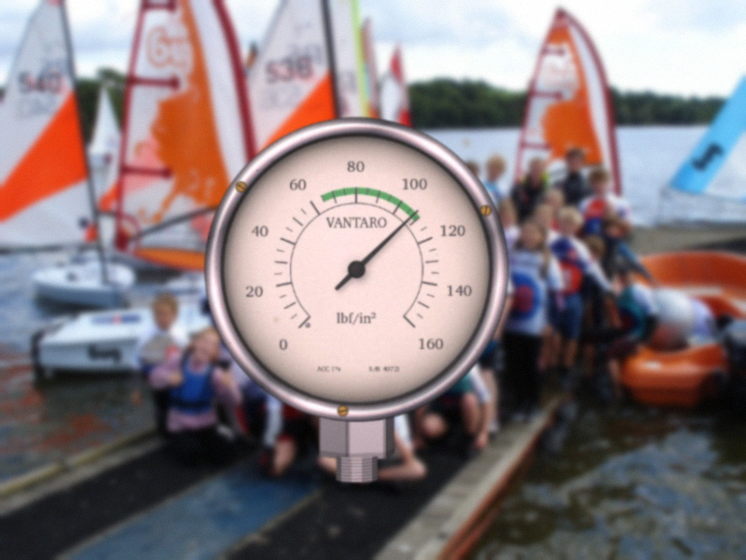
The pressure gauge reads 107.5 psi
